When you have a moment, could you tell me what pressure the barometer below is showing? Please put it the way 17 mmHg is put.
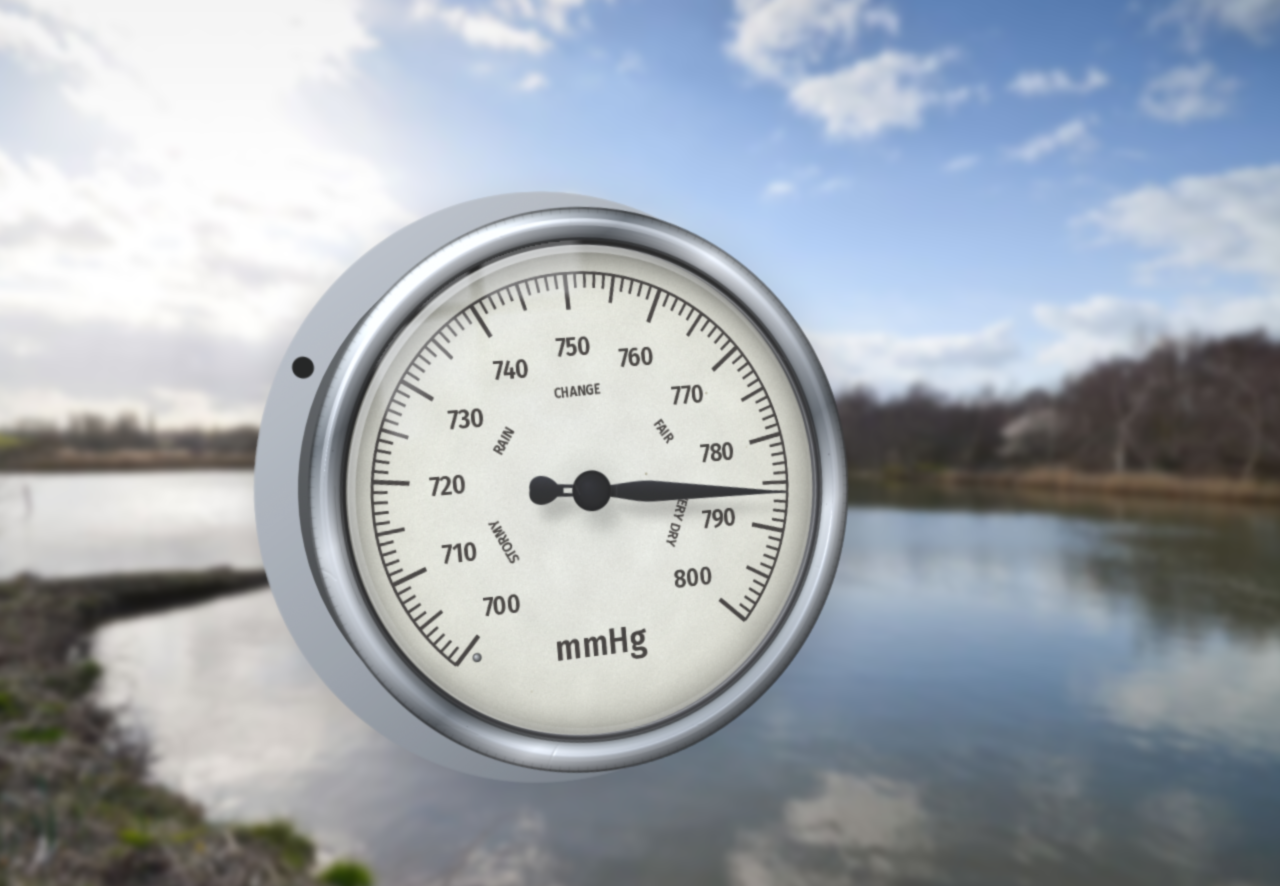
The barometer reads 786 mmHg
